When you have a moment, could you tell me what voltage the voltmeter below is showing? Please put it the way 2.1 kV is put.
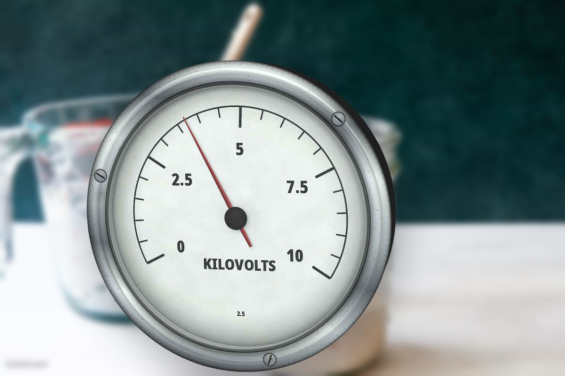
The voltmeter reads 3.75 kV
